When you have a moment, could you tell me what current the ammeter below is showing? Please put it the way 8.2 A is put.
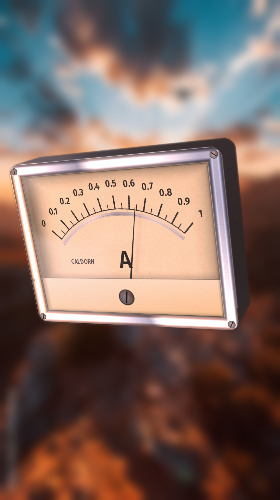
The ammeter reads 0.65 A
